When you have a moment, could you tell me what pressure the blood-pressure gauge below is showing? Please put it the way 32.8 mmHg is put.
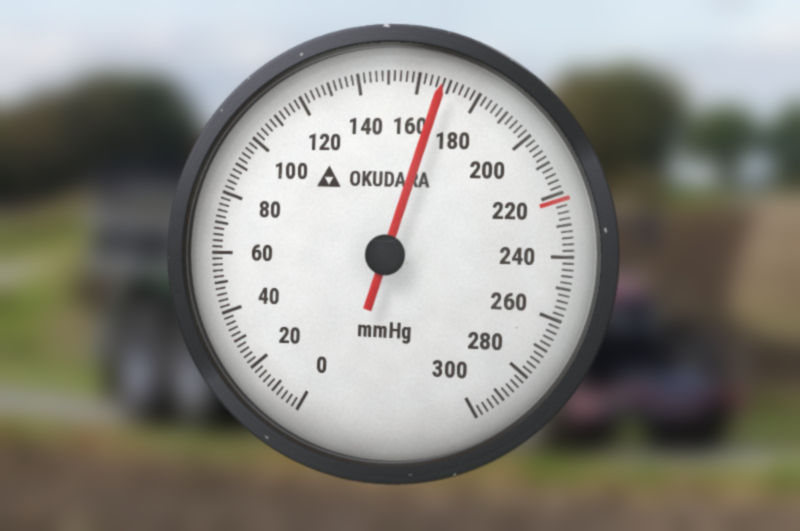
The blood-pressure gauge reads 168 mmHg
